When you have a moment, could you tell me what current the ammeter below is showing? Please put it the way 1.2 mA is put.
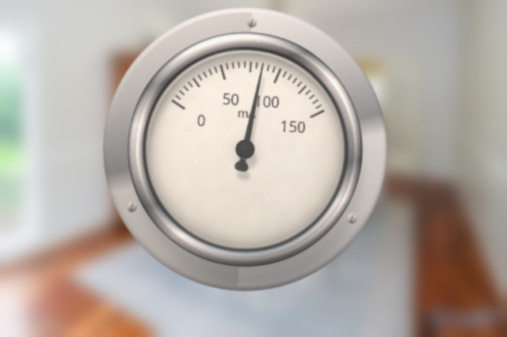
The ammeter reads 85 mA
